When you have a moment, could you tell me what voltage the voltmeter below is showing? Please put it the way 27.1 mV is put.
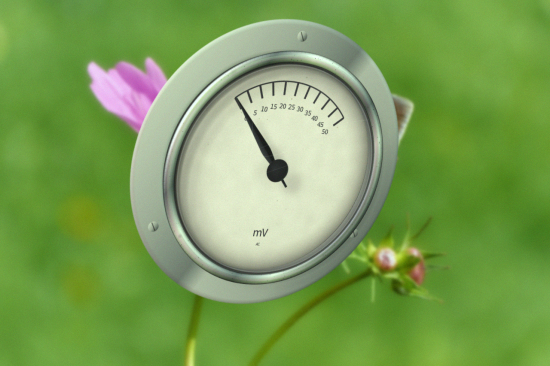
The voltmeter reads 0 mV
